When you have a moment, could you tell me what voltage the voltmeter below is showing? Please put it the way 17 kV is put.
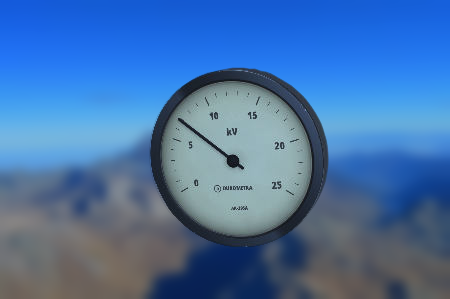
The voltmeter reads 7 kV
